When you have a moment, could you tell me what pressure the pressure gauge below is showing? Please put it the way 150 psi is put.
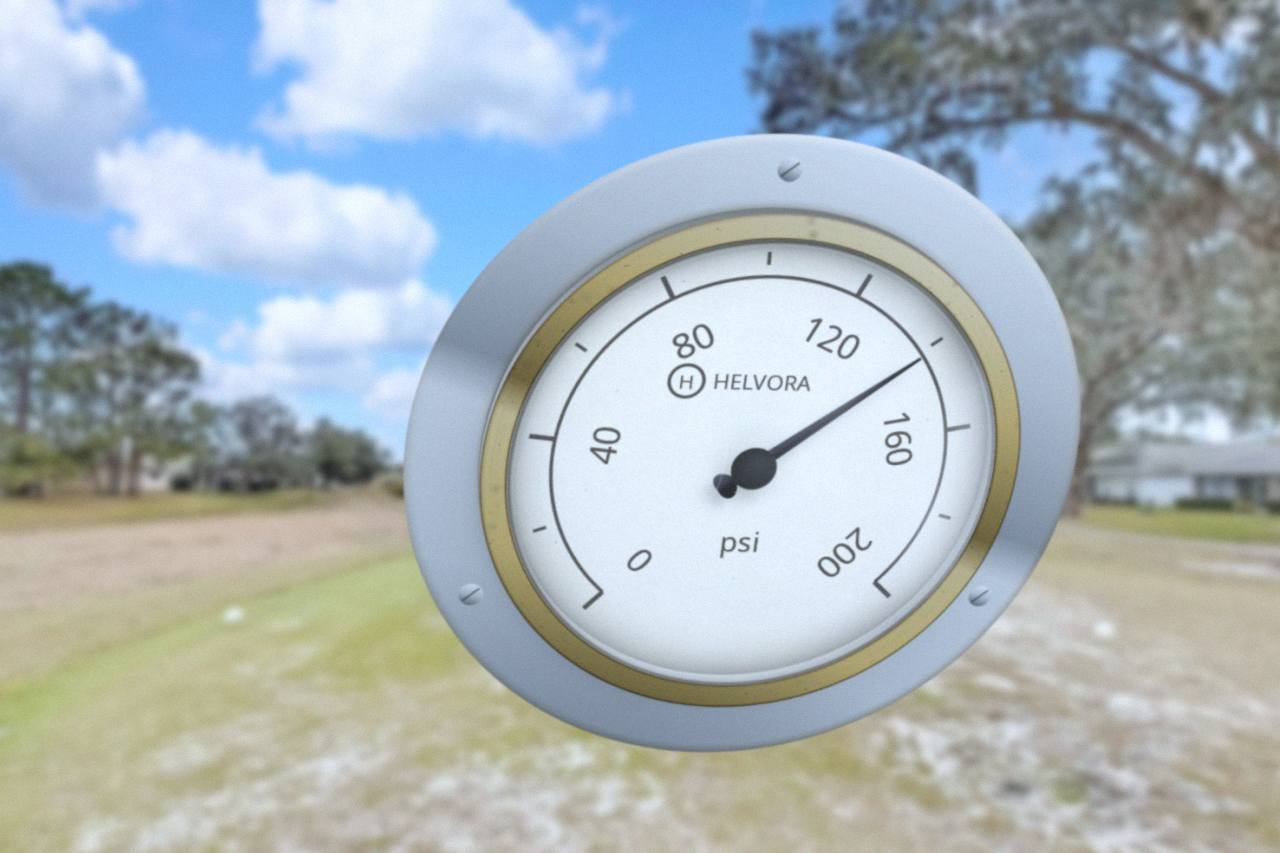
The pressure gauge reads 140 psi
